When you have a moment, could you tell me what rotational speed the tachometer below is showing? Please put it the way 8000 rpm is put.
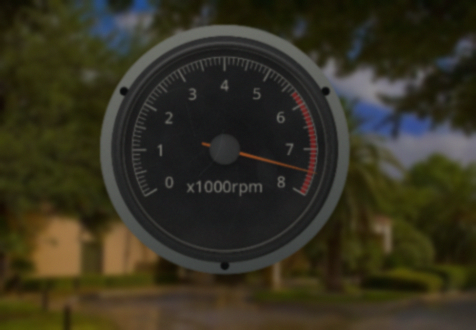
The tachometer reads 7500 rpm
